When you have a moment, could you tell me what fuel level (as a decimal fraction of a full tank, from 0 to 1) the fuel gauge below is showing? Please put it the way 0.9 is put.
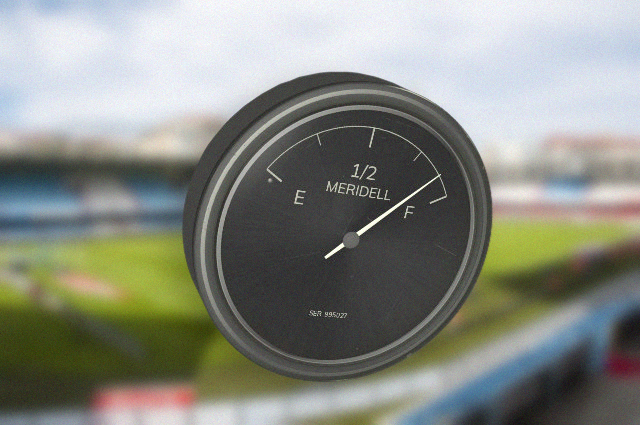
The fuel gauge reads 0.875
